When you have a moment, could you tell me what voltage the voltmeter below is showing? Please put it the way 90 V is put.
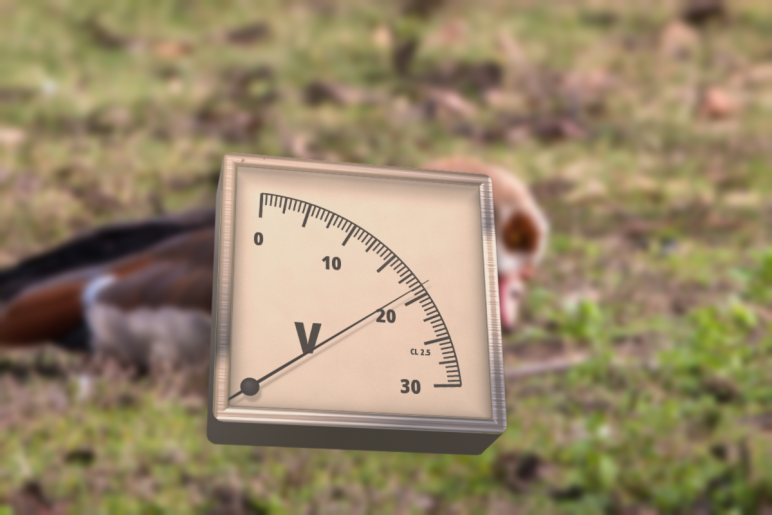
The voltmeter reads 19 V
